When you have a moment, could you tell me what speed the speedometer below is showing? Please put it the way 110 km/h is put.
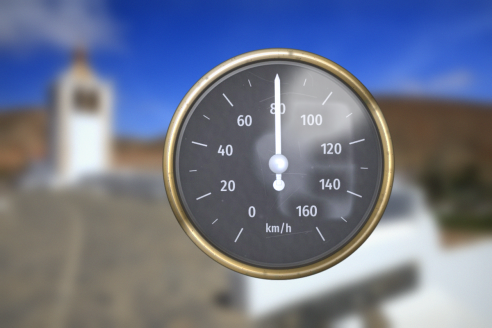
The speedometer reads 80 km/h
